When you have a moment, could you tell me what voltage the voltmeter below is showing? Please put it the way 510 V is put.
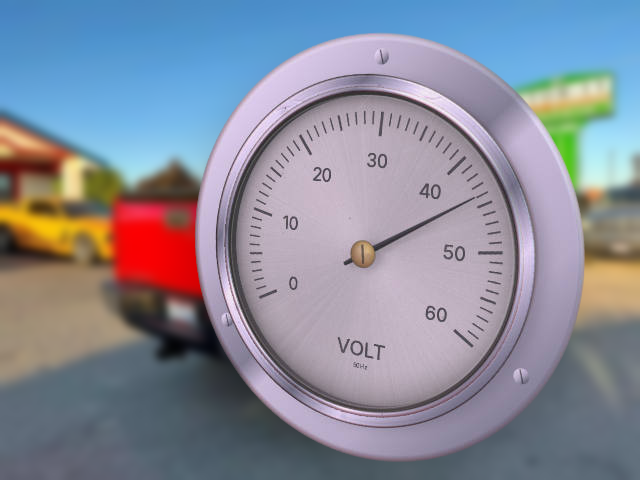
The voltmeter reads 44 V
